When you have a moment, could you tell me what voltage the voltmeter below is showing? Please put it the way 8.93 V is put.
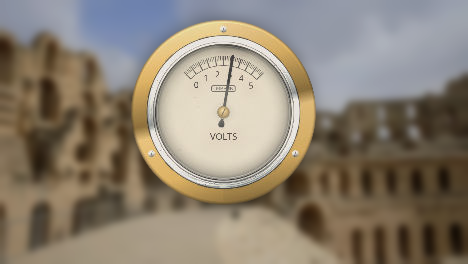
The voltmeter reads 3 V
